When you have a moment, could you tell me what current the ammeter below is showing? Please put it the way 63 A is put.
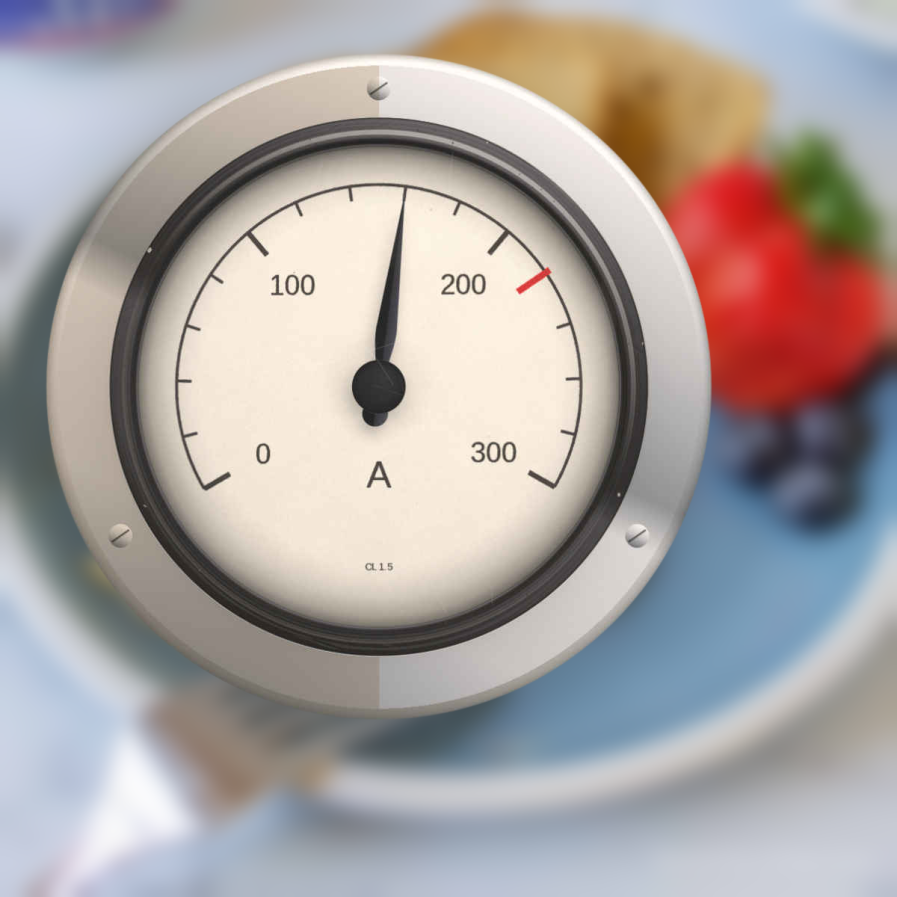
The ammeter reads 160 A
